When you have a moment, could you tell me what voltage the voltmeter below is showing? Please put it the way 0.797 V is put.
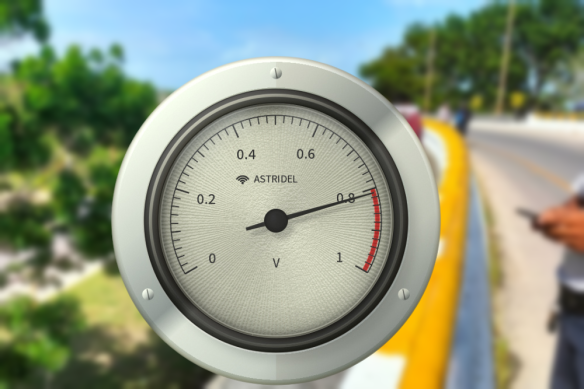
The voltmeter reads 0.81 V
